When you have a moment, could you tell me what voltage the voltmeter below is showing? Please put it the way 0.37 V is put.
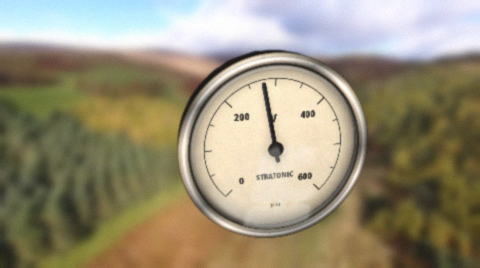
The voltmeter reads 275 V
